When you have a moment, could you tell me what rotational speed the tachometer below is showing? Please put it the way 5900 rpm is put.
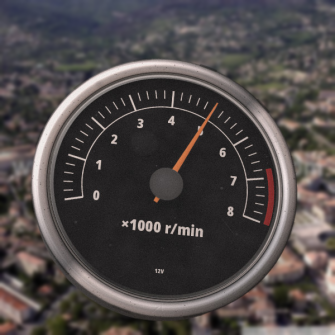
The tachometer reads 5000 rpm
